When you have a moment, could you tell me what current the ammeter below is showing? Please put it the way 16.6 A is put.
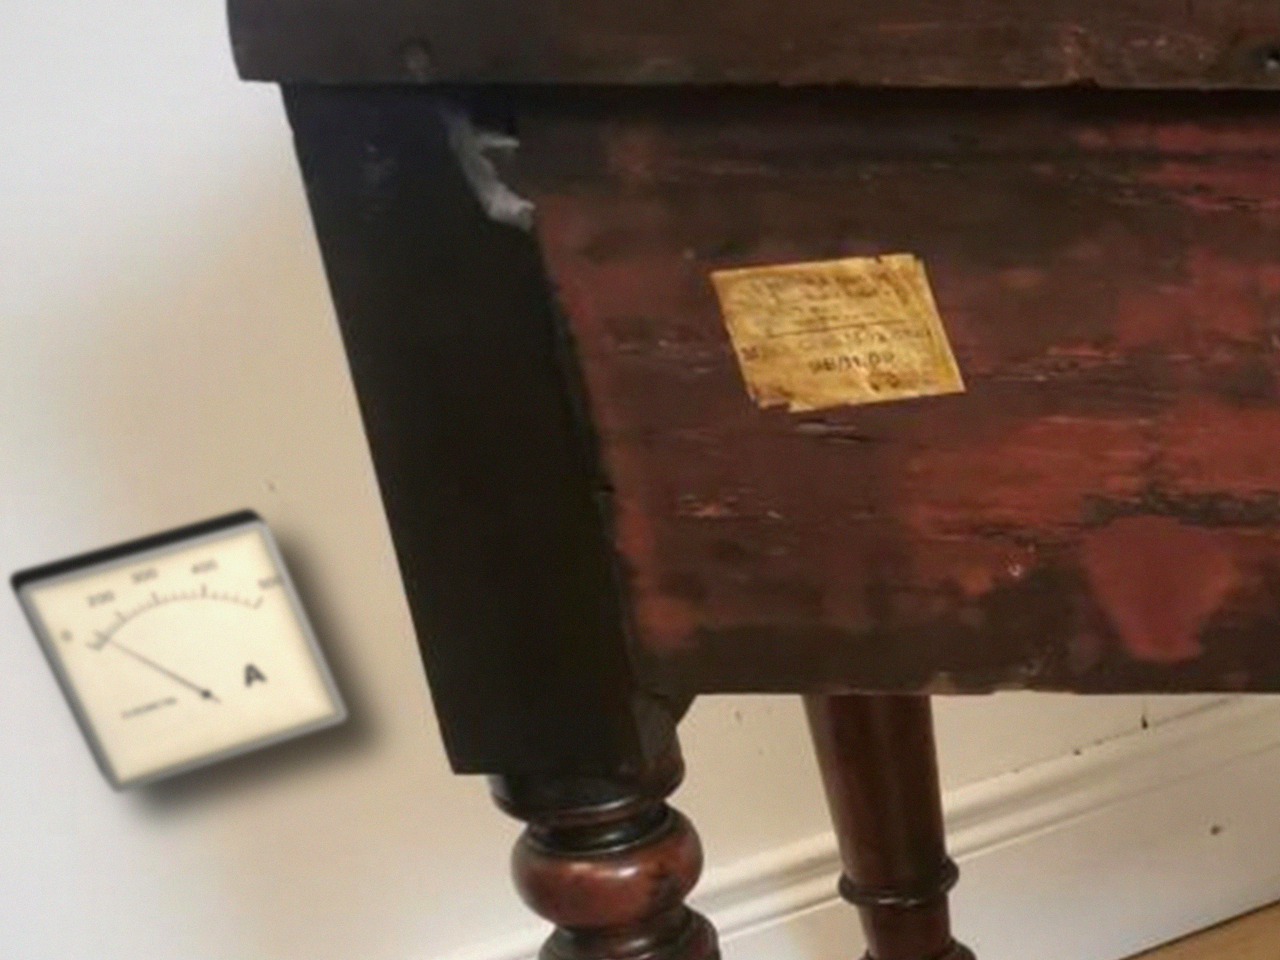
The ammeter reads 100 A
